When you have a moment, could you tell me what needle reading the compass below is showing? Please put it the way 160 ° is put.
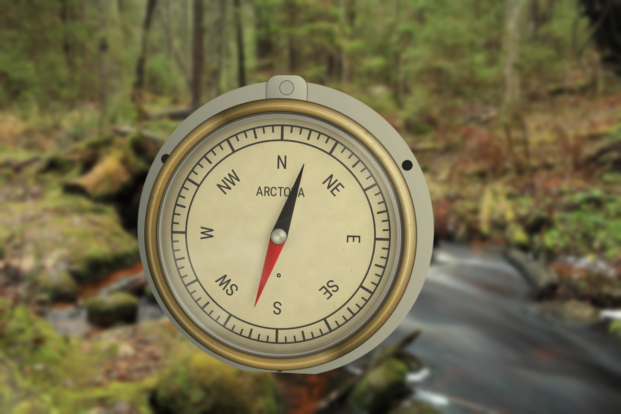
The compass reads 197.5 °
